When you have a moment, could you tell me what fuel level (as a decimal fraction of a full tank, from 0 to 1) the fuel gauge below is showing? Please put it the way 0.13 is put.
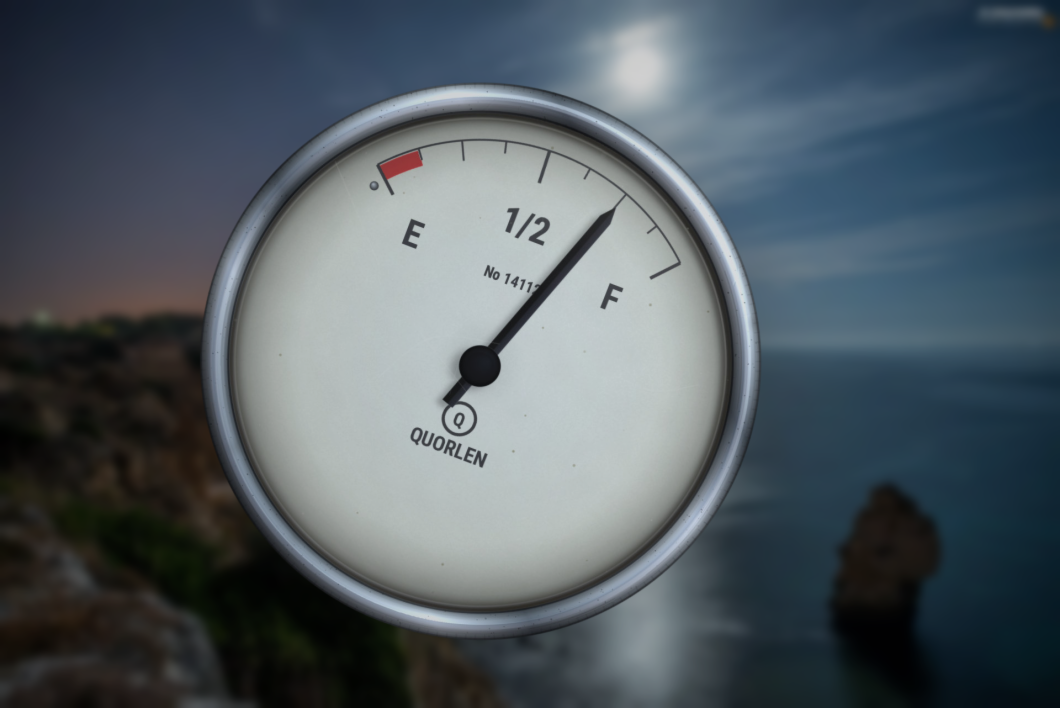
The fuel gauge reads 0.75
